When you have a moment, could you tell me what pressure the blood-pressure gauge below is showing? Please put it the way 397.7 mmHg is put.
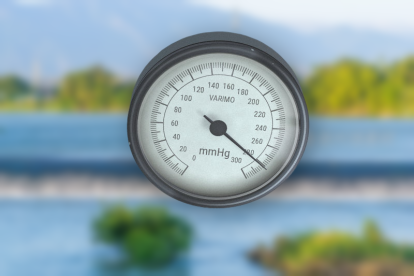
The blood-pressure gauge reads 280 mmHg
